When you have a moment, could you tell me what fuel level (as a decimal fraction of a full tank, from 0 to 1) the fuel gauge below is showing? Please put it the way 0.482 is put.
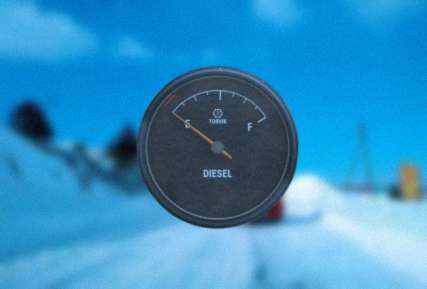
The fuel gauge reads 0
